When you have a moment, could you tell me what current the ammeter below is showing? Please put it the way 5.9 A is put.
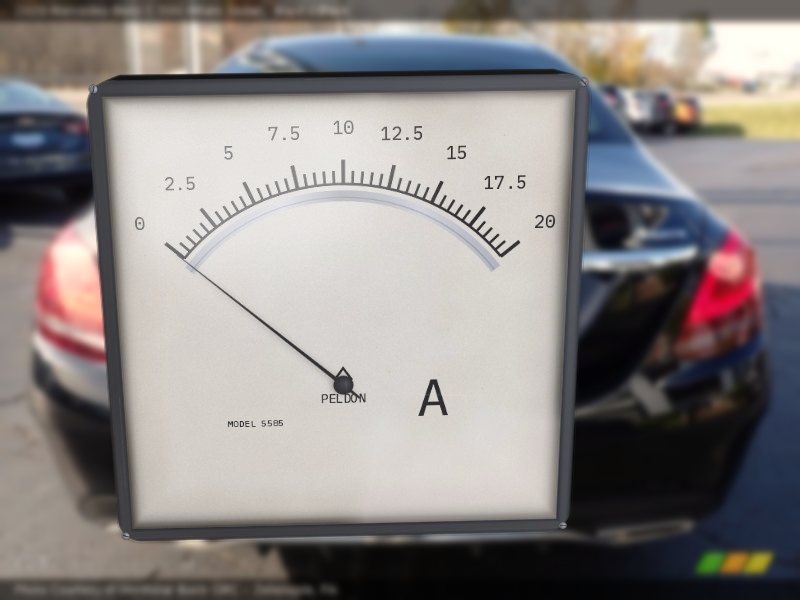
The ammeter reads 0 A
